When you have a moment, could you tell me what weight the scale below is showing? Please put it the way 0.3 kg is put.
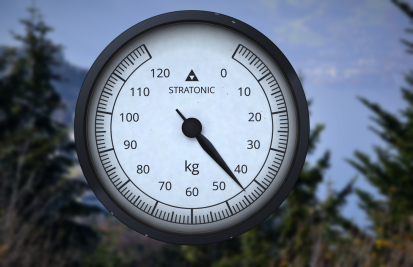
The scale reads 44 kg
